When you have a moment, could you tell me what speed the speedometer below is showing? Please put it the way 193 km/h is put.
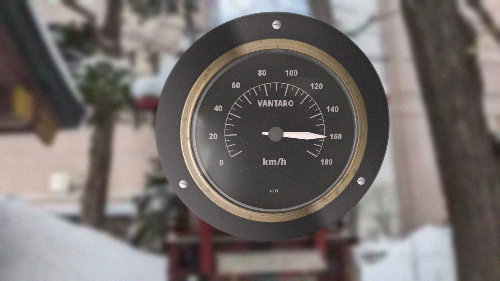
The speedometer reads 160 km/h
